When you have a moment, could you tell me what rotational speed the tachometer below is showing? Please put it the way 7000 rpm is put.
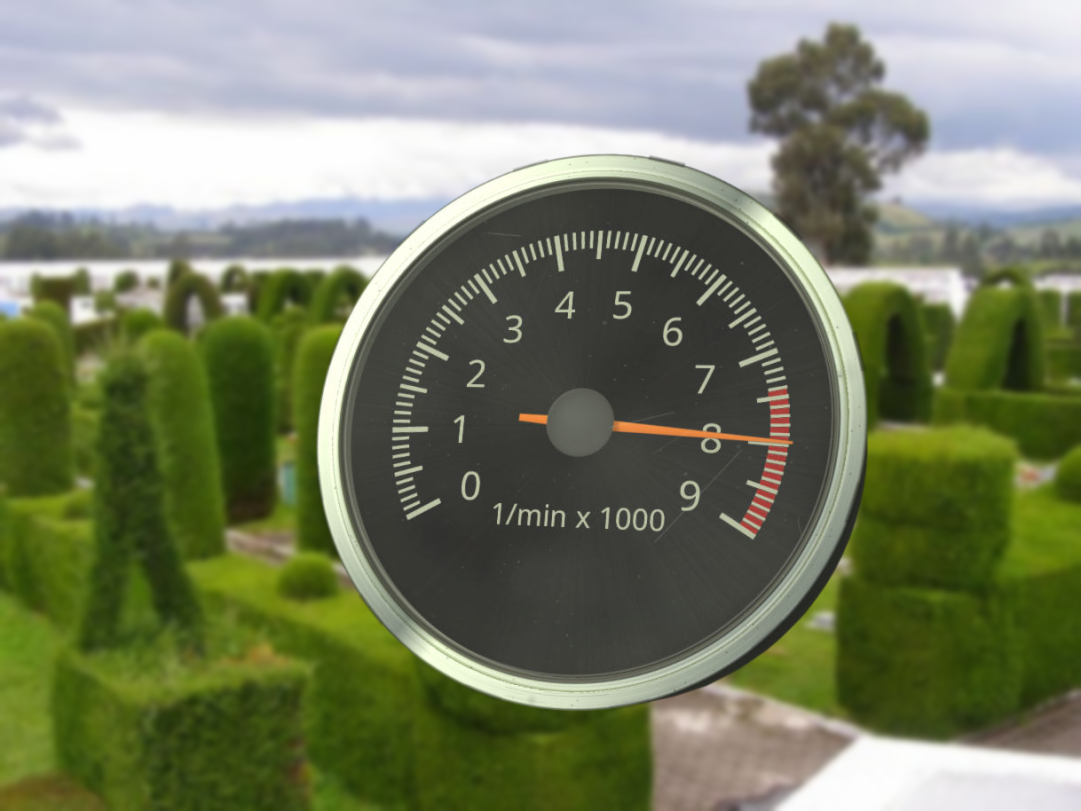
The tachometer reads 8000 rpm
